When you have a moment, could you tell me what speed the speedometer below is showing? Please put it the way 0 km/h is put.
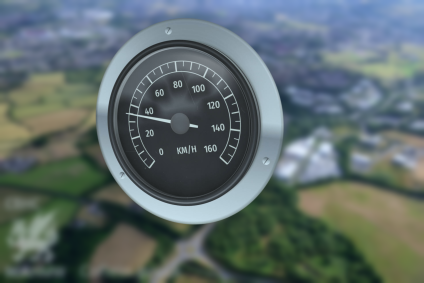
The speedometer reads 35 km/h
